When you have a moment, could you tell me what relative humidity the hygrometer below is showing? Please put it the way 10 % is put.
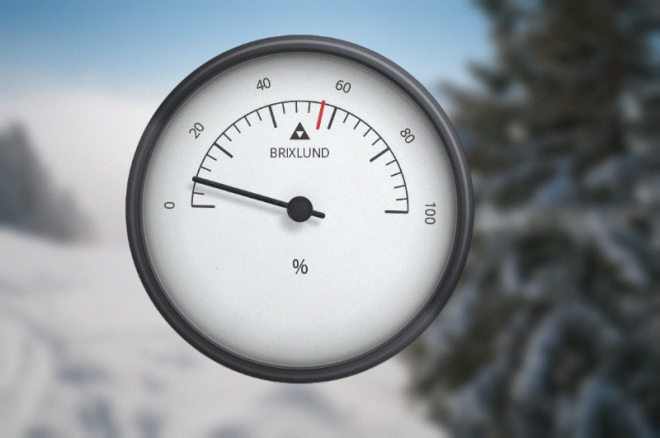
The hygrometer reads 8 %
